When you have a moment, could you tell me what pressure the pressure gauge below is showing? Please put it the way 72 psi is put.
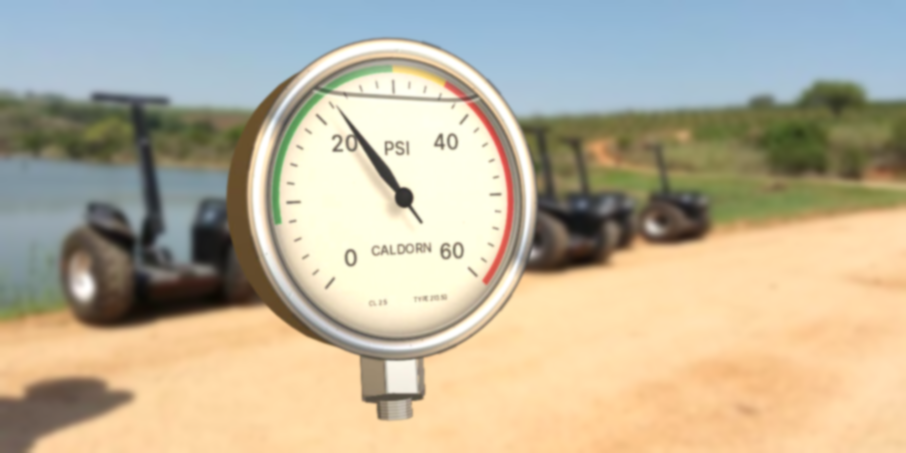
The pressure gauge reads 22 psi
